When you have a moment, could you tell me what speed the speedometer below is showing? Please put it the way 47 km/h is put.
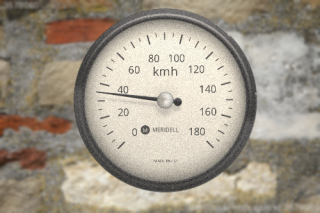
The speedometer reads 35 km/h
